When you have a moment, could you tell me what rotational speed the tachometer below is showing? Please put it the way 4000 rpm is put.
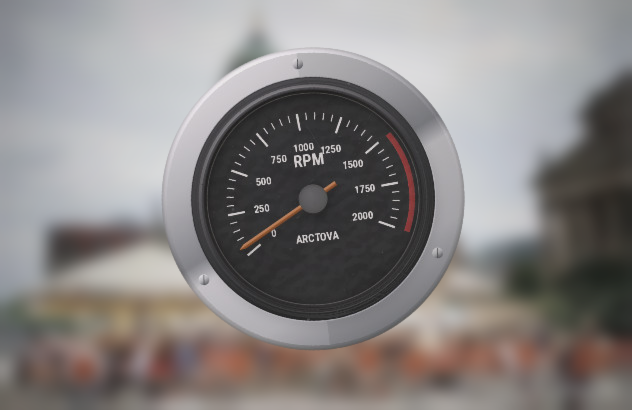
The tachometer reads 50 rpm
